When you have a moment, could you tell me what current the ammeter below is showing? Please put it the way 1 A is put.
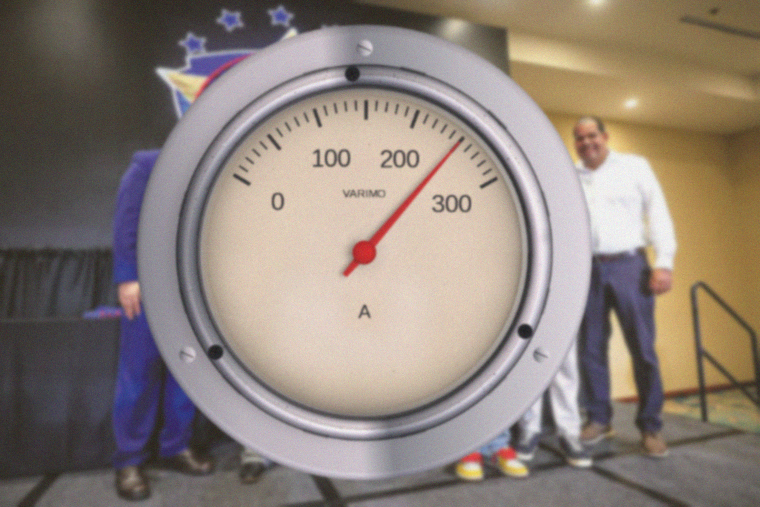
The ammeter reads 250 A
